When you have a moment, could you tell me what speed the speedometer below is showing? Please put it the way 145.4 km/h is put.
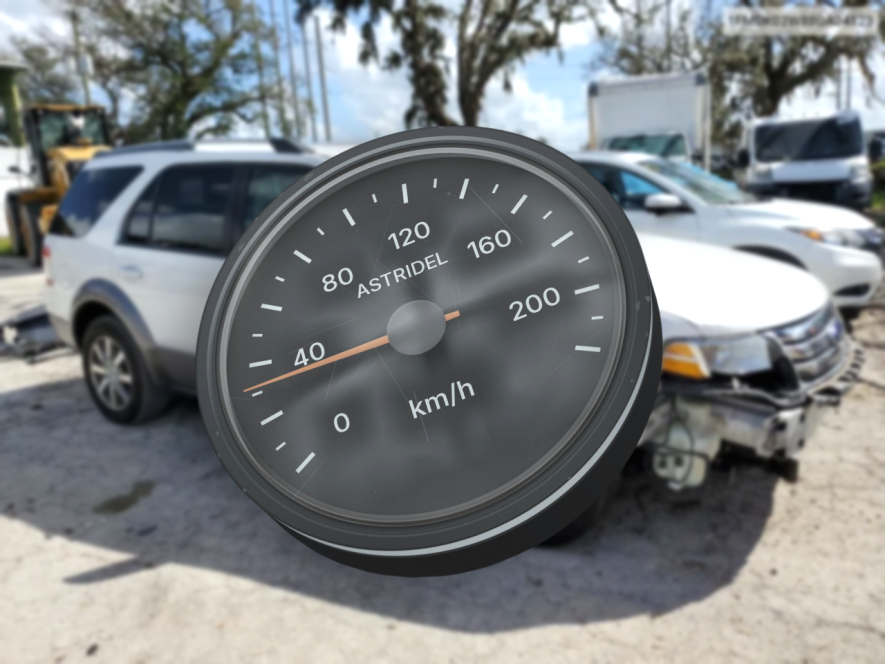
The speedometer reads 30 km/h
